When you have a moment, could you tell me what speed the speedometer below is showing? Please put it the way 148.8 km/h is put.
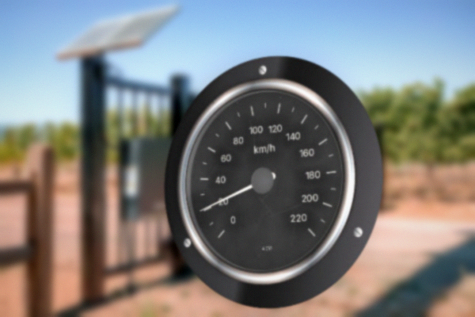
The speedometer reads 20 km/h
